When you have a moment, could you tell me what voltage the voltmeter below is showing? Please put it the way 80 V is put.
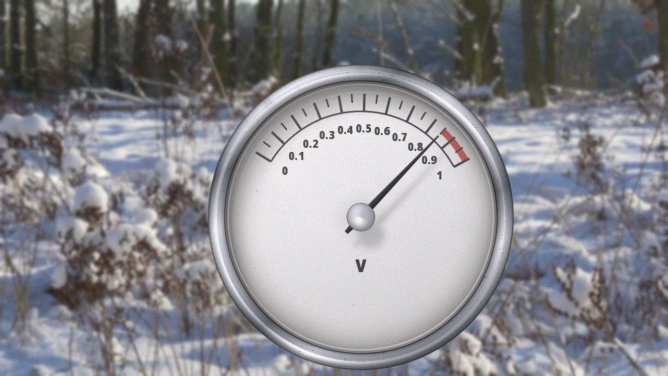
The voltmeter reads 0.85 V
